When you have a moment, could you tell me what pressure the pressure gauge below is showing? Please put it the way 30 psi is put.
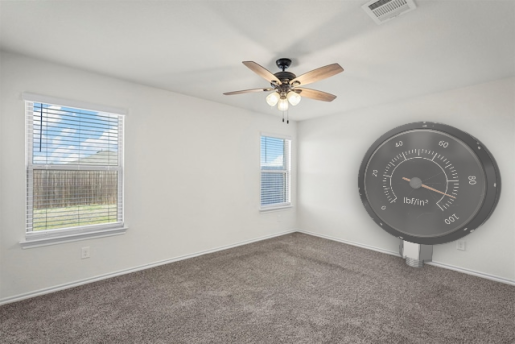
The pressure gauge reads 90 psi
